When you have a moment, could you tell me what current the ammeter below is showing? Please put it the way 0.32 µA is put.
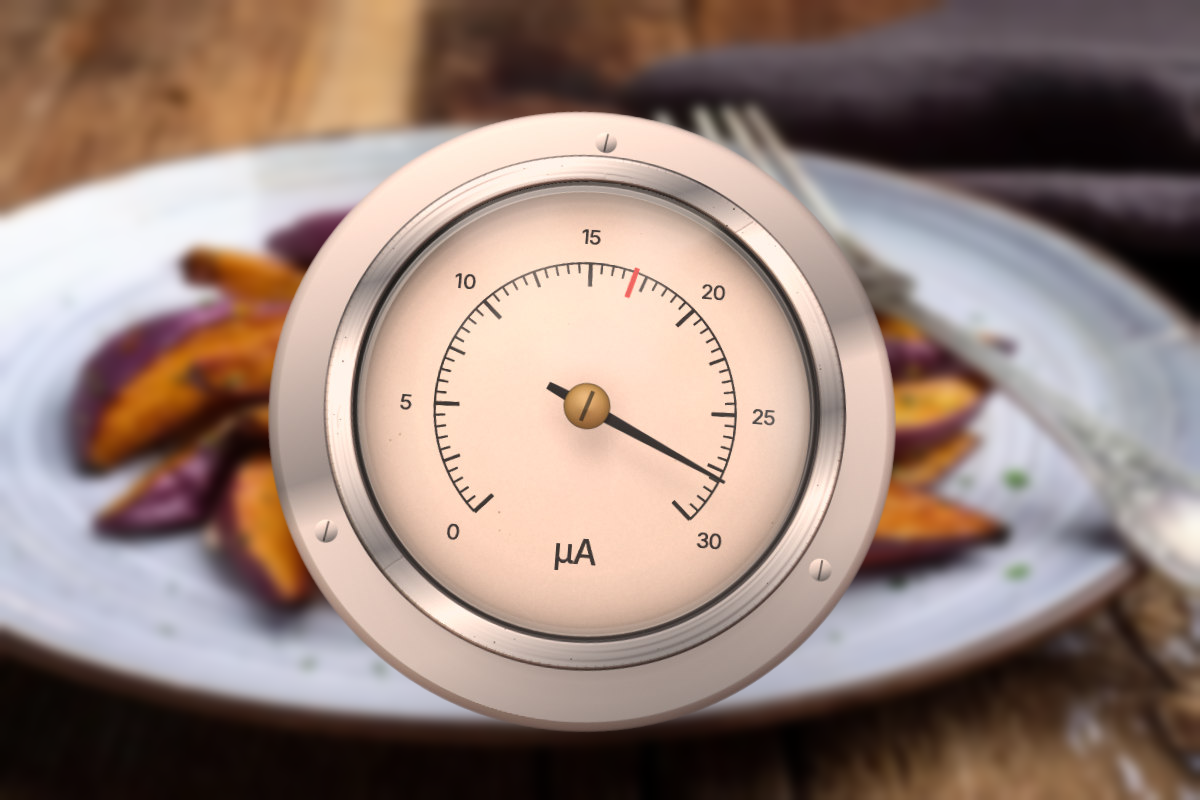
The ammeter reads 28 µA
